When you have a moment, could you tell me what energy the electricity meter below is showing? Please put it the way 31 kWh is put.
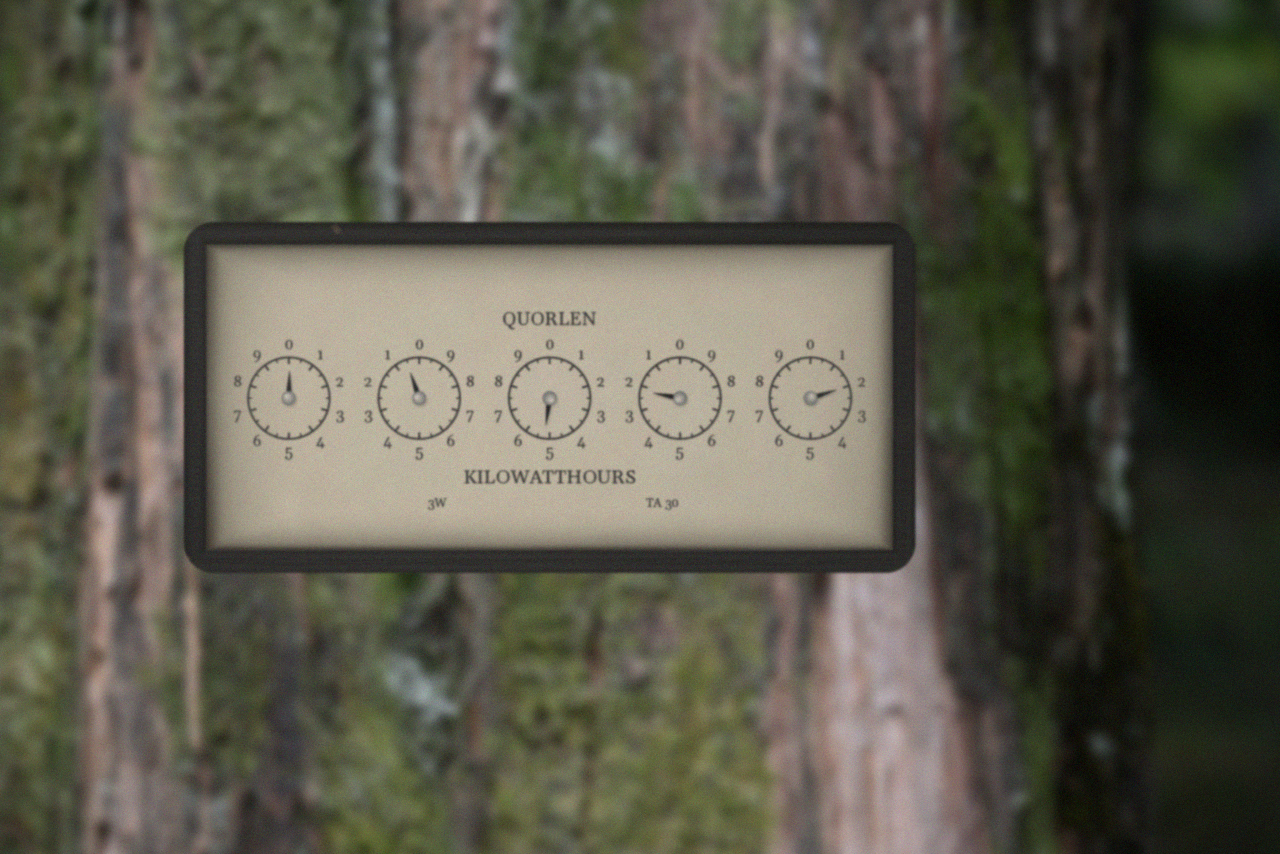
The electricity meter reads 522 kWh
